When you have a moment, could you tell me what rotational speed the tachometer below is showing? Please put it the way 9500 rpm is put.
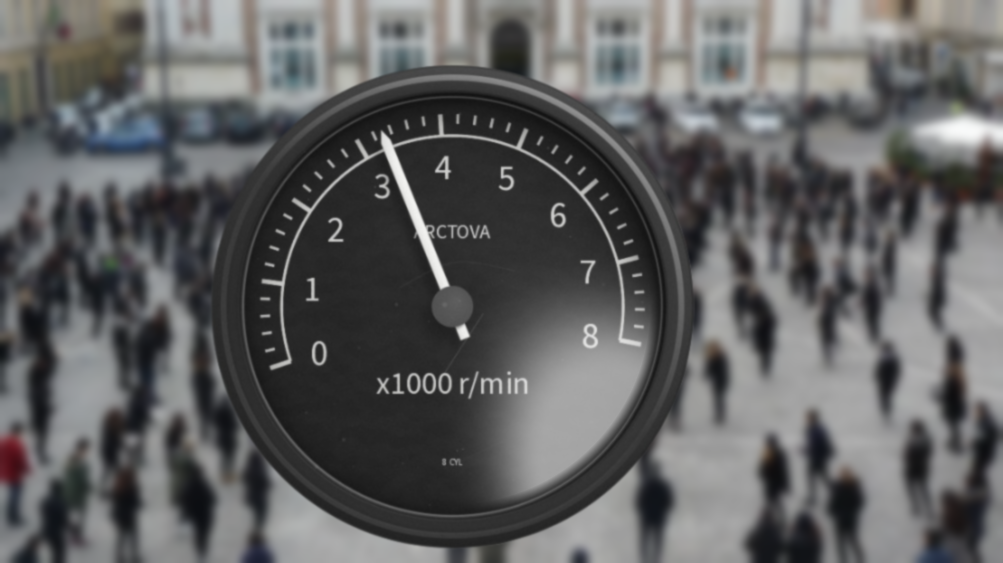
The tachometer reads 3300 rpm
